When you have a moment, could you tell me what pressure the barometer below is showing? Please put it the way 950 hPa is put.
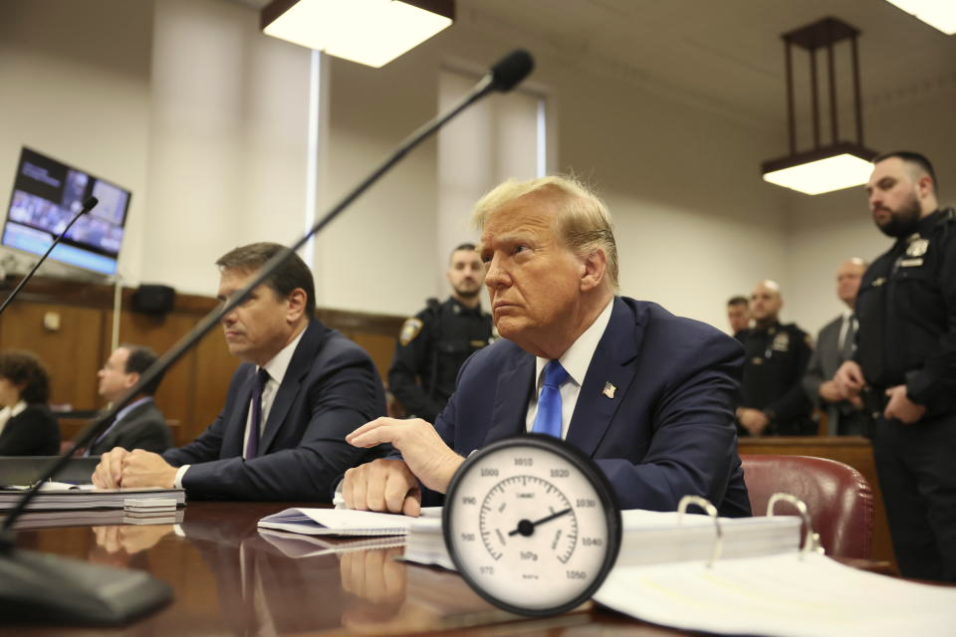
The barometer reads 1030 hPa
